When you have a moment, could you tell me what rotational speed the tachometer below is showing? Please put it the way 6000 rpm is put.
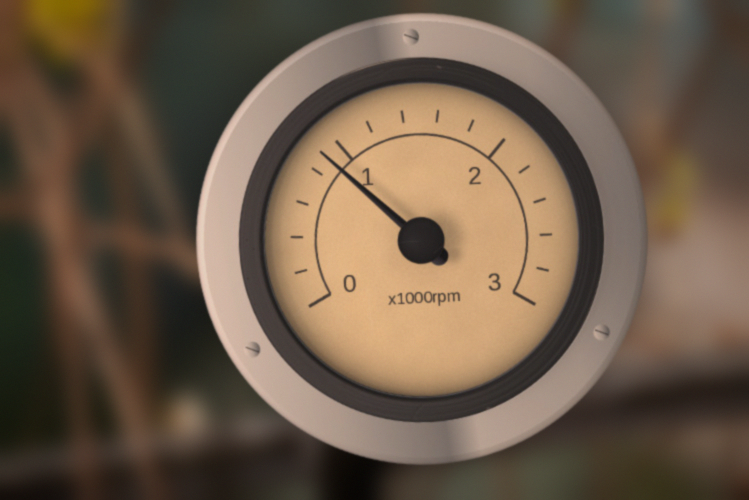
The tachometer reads 900 rpm
